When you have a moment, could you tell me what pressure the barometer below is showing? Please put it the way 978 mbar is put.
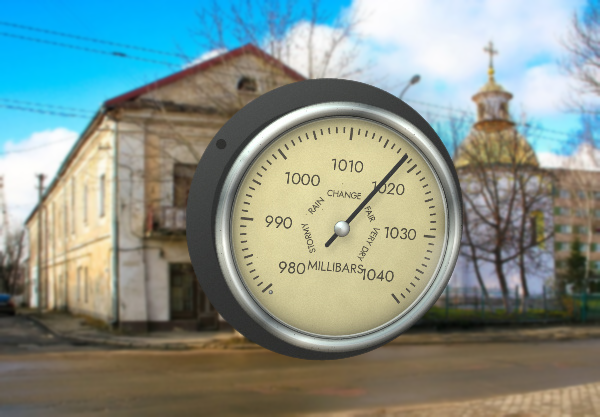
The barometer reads 1018 mbar
